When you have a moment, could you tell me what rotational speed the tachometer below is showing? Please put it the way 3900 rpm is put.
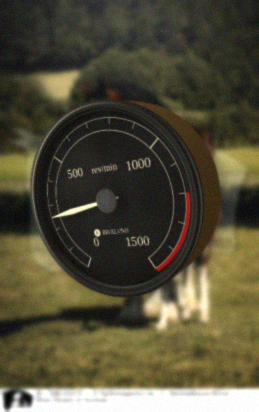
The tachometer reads 250 rpm
